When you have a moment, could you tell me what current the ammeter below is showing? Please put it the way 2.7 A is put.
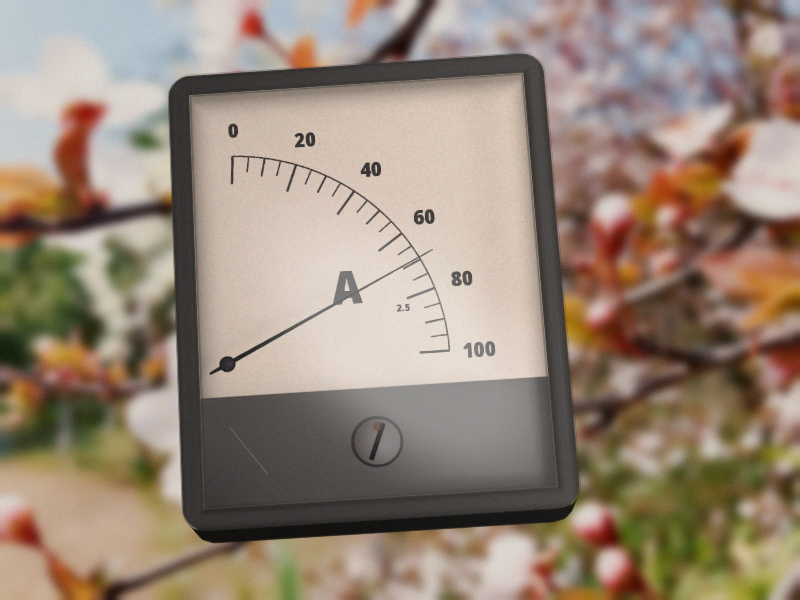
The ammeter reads 70 A
